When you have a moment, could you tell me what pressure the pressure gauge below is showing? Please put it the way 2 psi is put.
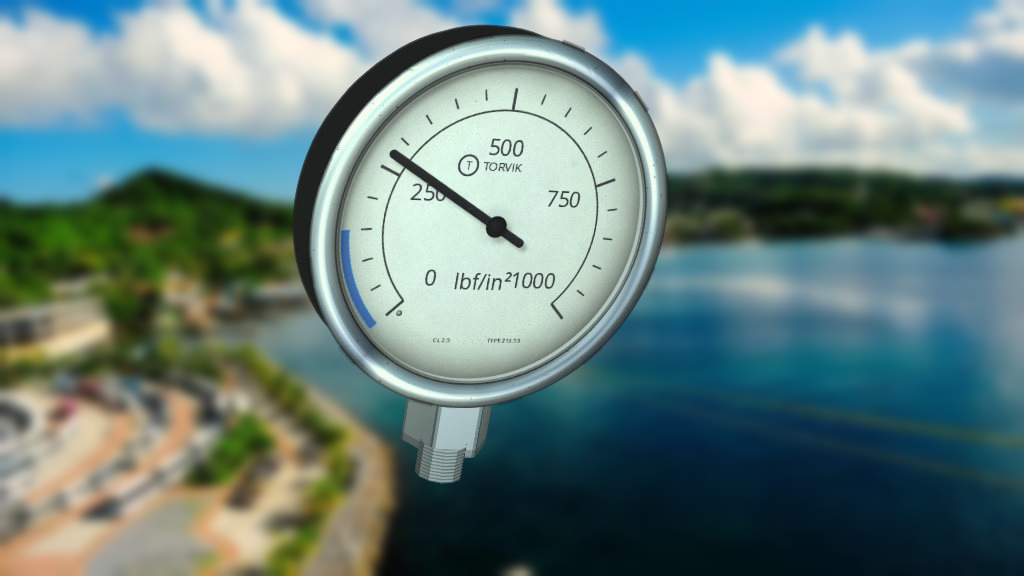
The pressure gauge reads 275 psi
